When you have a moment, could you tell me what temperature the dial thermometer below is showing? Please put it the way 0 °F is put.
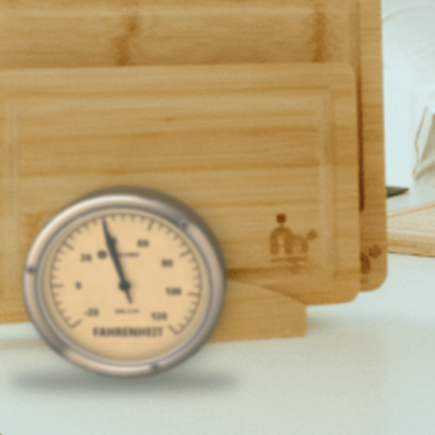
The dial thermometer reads 40 °F
